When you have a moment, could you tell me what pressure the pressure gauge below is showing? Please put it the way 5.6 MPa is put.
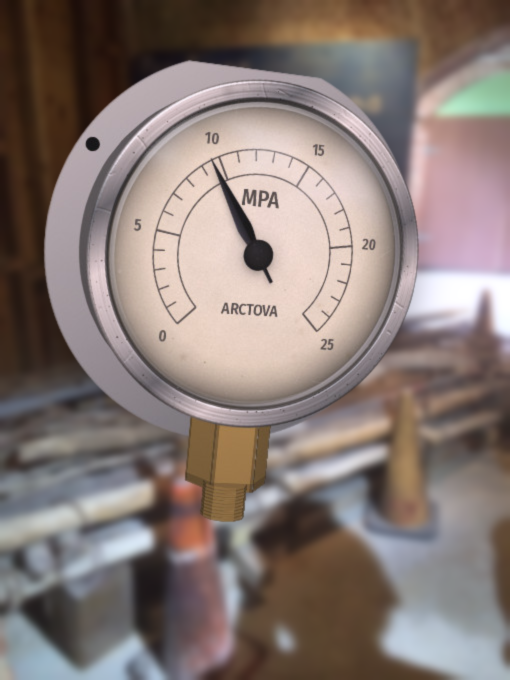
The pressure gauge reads 9.5 MPa
